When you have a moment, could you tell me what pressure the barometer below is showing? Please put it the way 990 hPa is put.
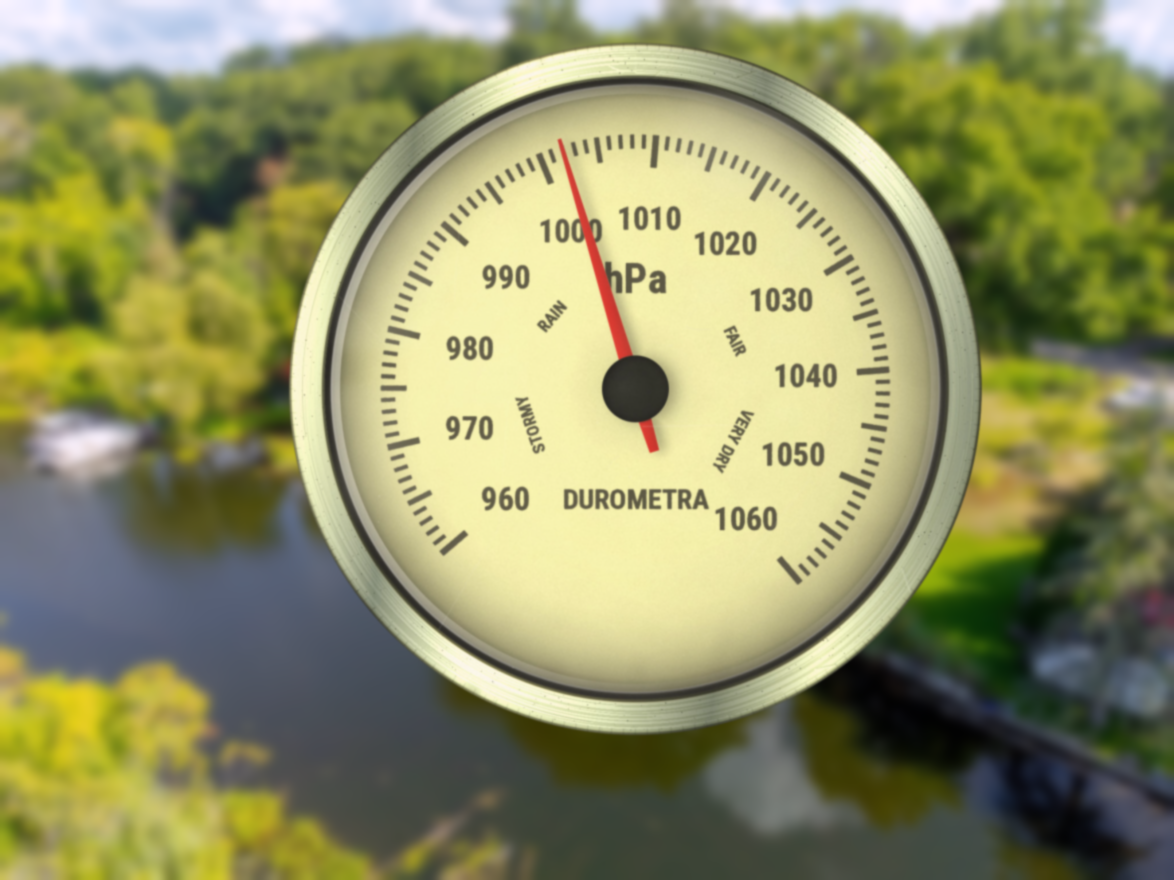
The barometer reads 1002 hPa
